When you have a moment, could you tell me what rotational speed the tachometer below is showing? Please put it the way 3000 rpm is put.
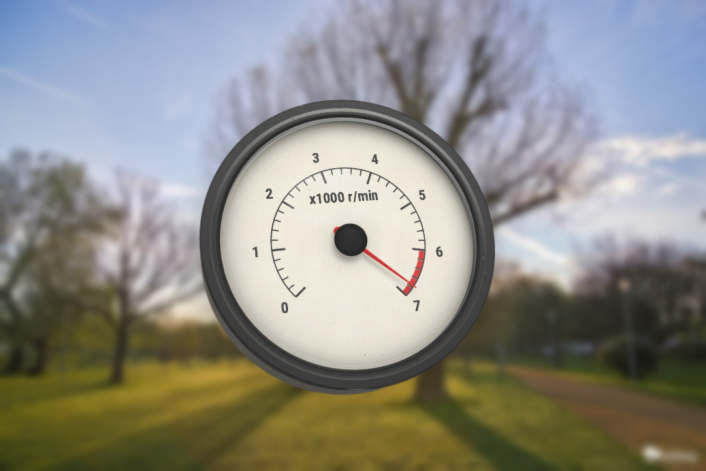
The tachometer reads 6800 rpm
